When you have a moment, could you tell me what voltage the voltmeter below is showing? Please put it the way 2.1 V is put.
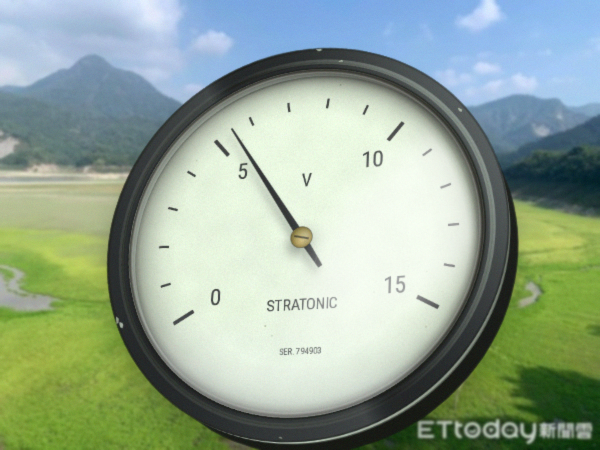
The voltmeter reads 5.5 V
